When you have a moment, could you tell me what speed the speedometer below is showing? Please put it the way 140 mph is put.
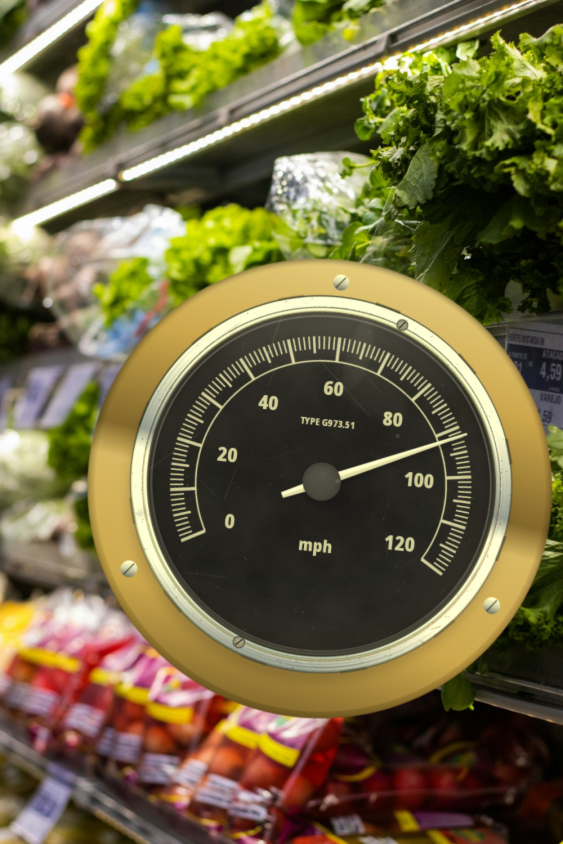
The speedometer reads 92 mph
